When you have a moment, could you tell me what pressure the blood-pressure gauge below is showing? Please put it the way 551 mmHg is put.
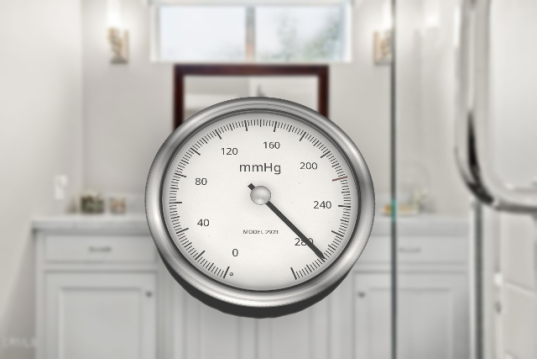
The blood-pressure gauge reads 280 mmHg
